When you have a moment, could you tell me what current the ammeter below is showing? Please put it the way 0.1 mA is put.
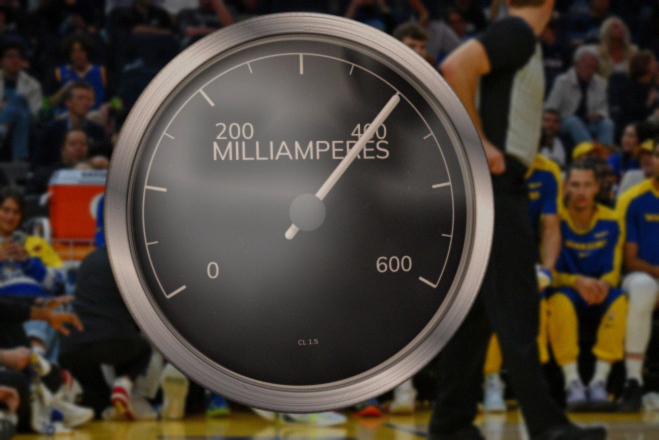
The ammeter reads 400 mA
